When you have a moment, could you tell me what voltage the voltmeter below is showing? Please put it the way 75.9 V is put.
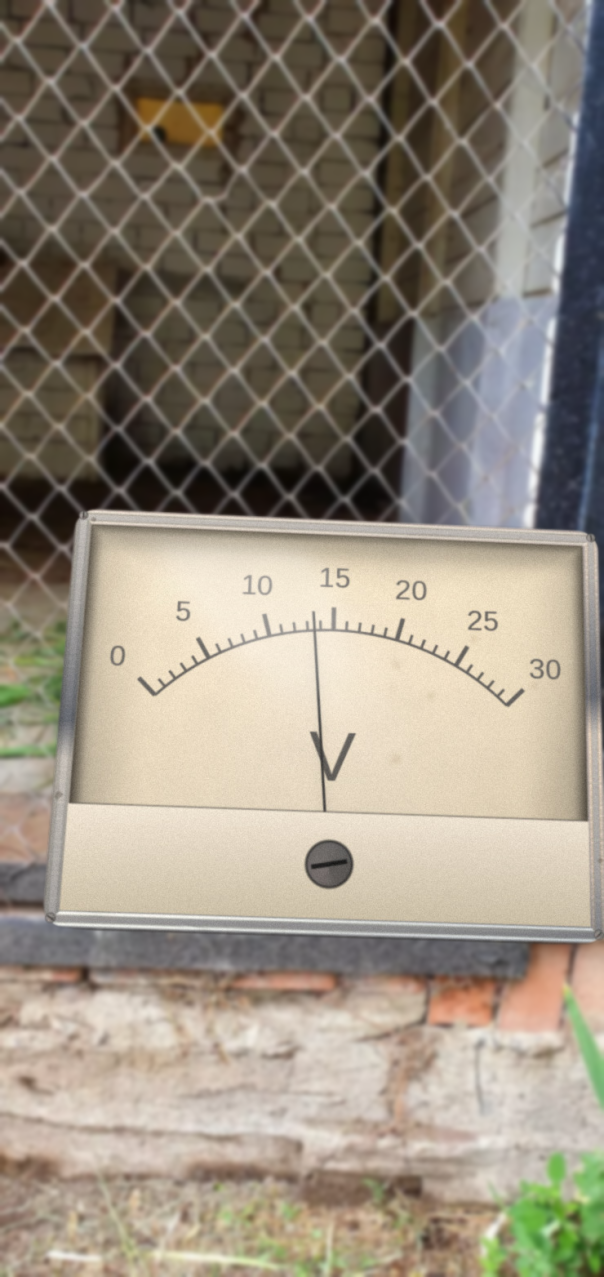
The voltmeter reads 13.5 V
